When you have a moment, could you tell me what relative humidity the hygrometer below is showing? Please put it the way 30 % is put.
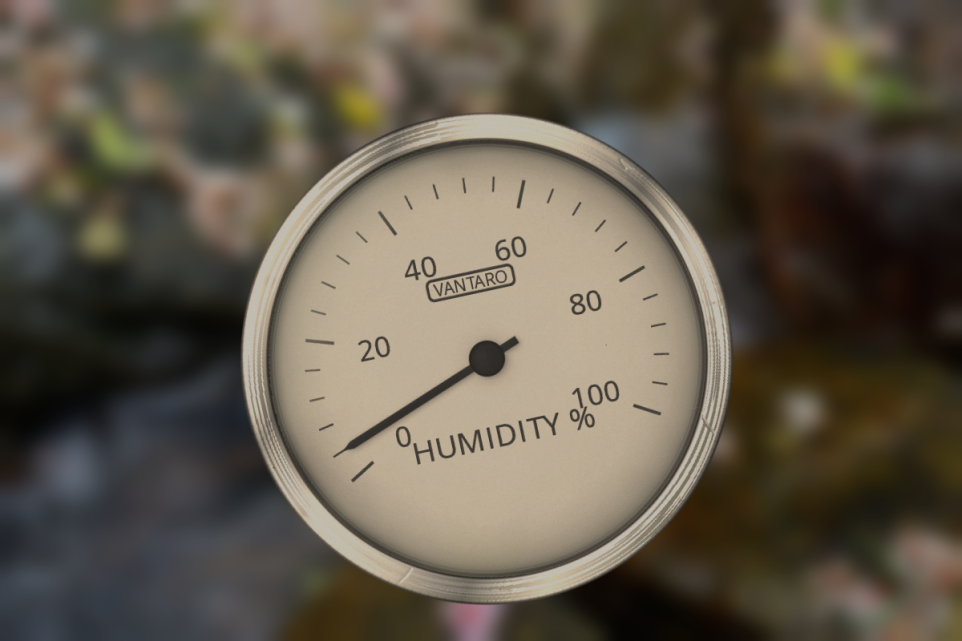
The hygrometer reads 4 %
